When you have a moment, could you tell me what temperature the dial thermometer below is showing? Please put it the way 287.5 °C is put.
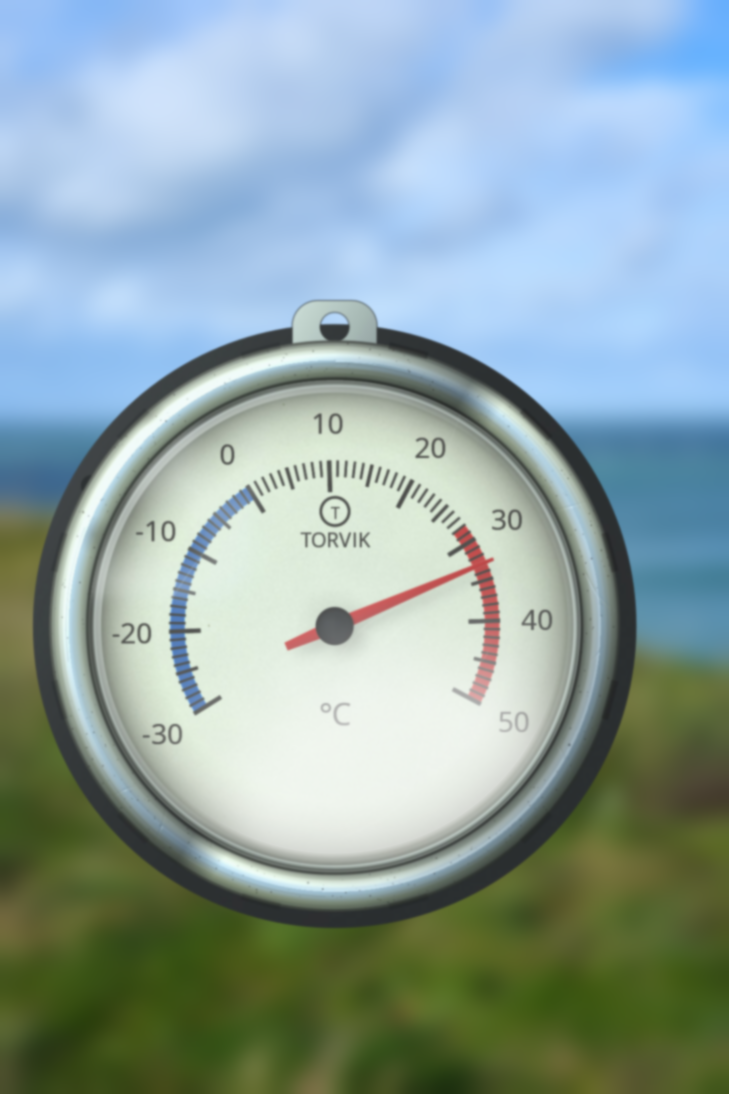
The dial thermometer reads 33 °C
